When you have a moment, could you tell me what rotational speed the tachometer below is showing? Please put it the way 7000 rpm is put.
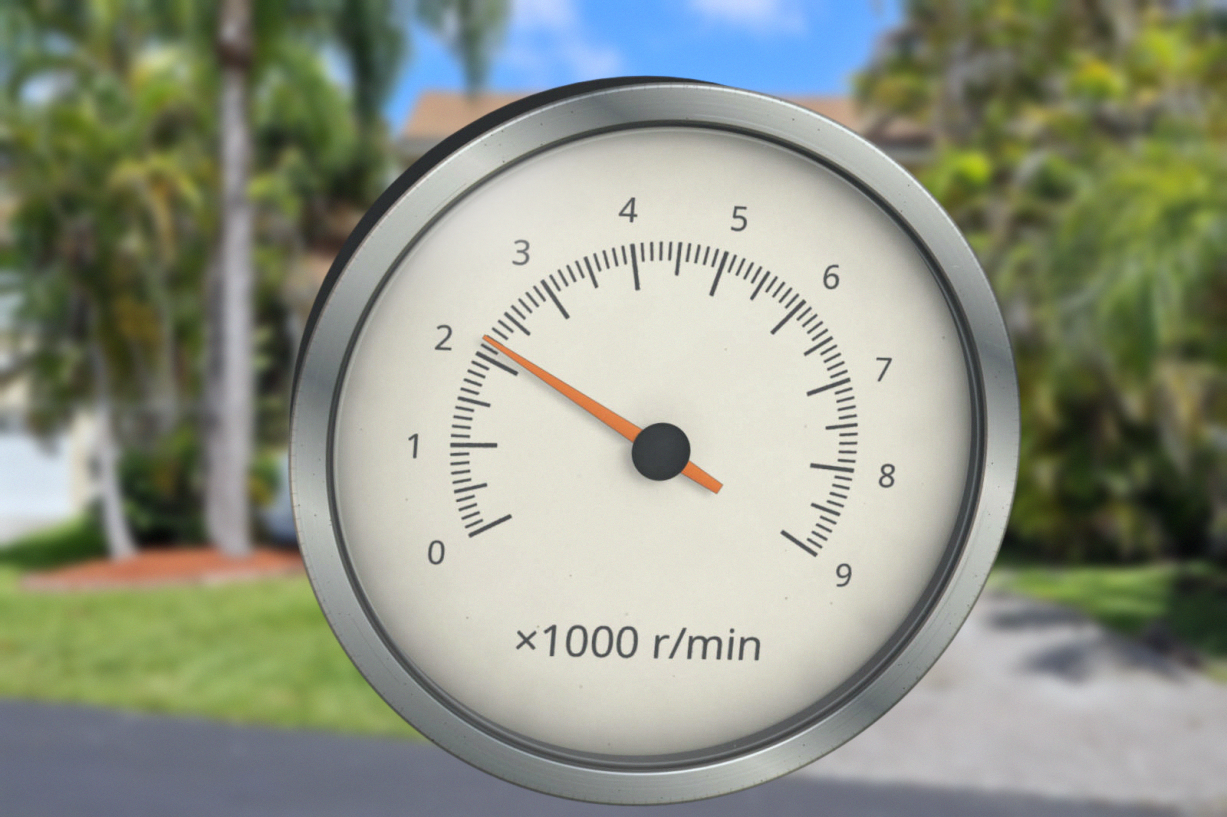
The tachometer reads 2200 rpm
